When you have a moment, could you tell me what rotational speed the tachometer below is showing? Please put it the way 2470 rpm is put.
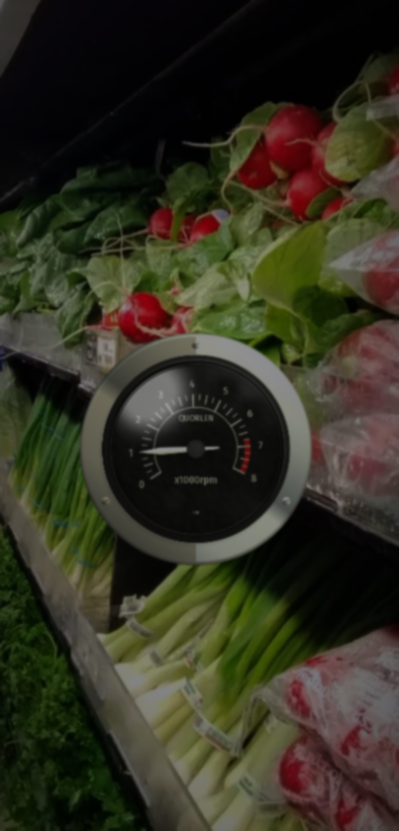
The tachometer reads 1000 rpm
